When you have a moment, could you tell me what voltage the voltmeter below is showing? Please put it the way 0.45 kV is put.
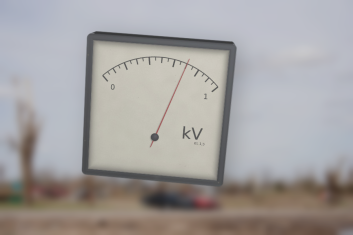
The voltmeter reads 0.7 kV
